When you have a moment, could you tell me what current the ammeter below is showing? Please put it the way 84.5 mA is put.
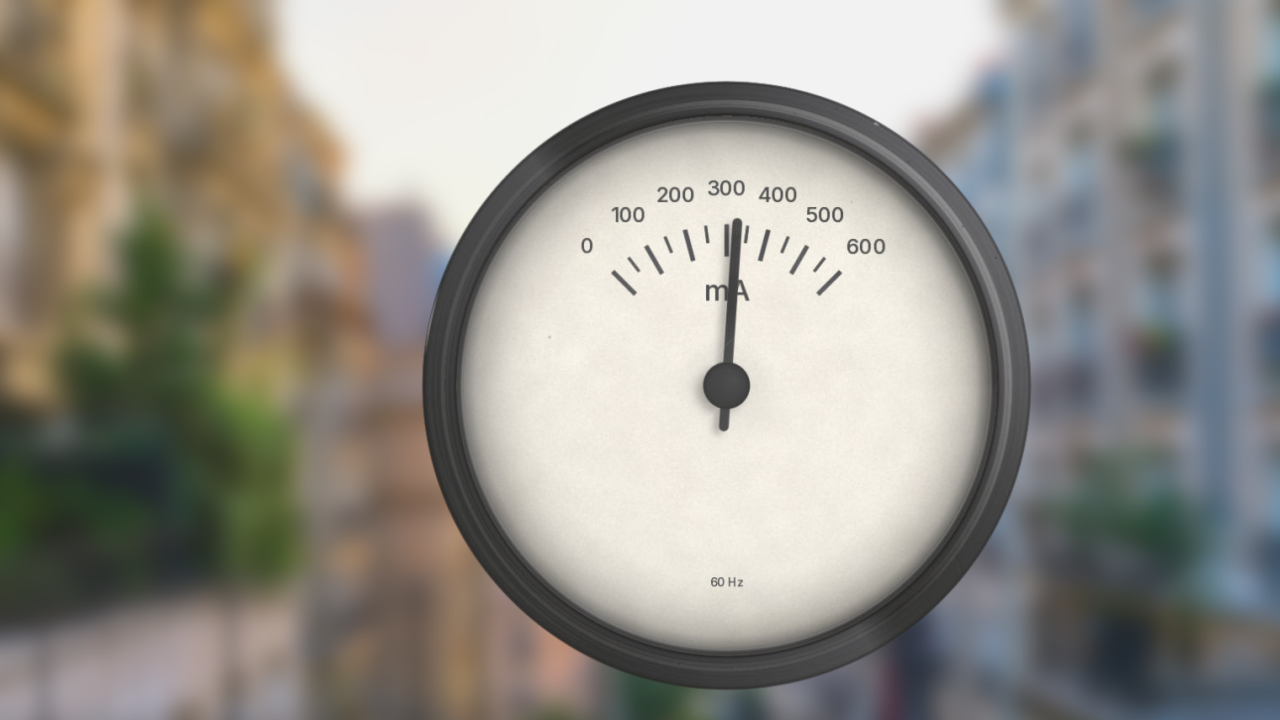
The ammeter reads 325 mA
